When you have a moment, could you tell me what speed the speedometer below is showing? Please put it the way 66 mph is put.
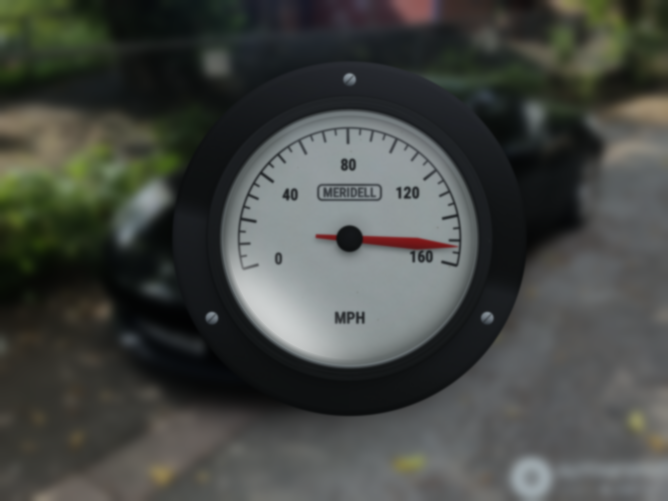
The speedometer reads 152.5 mph
